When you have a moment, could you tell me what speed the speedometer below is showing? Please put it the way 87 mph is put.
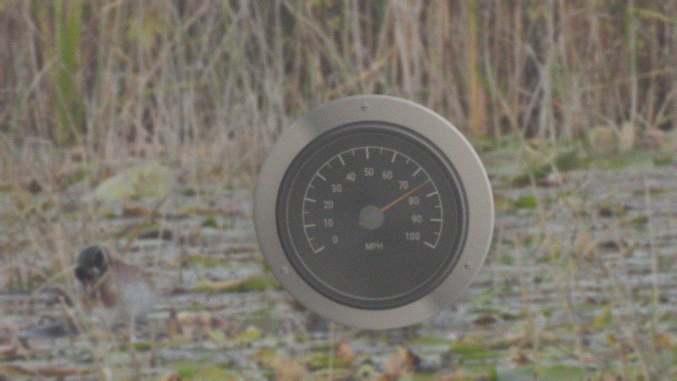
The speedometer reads 75 mph
